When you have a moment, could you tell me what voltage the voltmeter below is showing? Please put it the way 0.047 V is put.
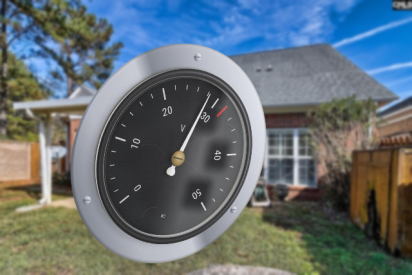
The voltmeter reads 28 V
